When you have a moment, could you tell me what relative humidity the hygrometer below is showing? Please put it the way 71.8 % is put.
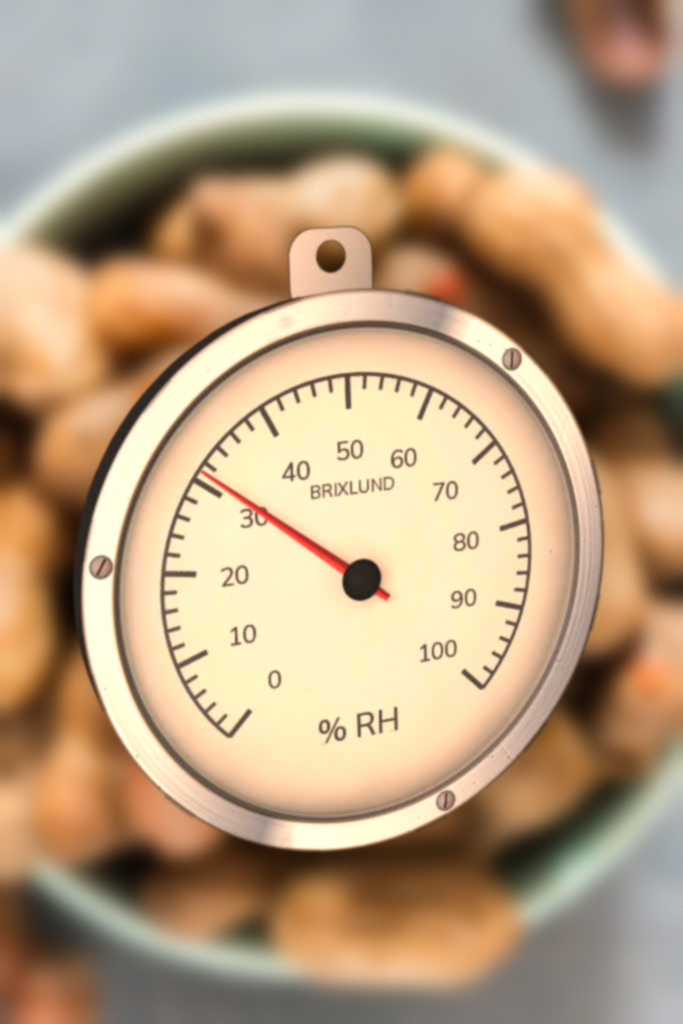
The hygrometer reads 31 %
